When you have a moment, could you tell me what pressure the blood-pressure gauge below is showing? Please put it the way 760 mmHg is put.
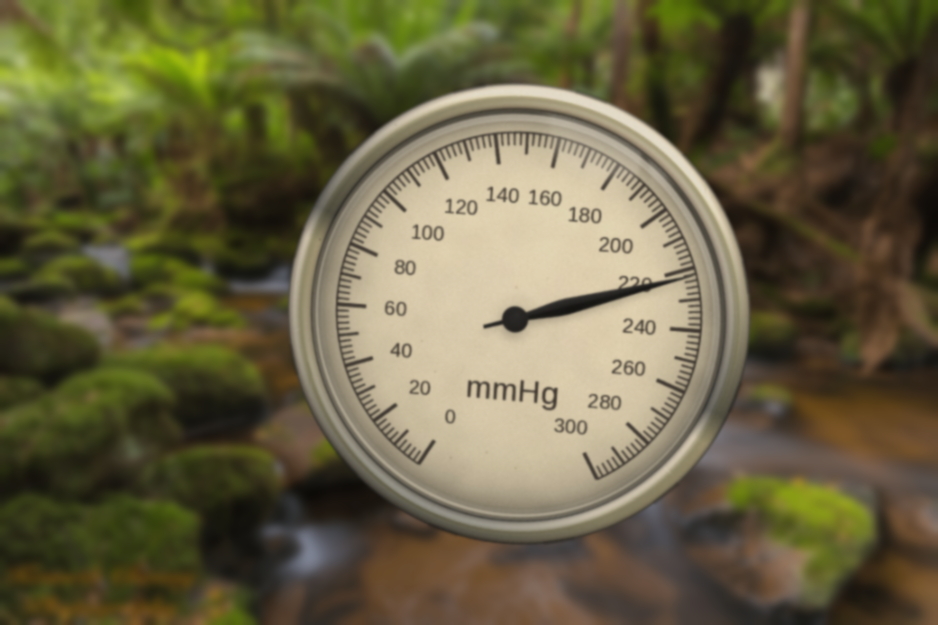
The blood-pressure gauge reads 222 mmHg
